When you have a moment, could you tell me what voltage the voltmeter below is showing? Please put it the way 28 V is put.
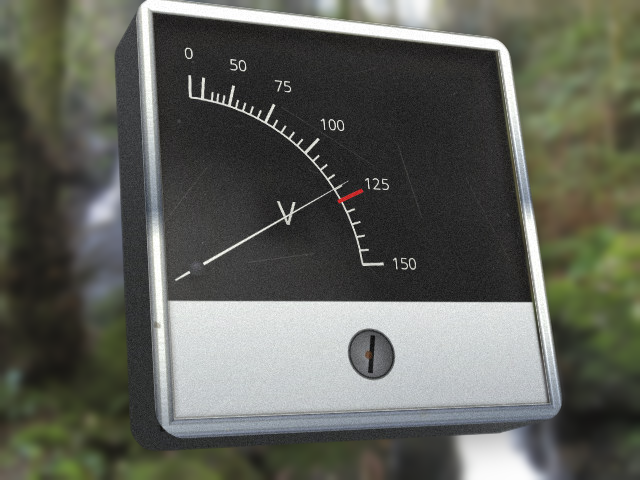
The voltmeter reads 120 V
